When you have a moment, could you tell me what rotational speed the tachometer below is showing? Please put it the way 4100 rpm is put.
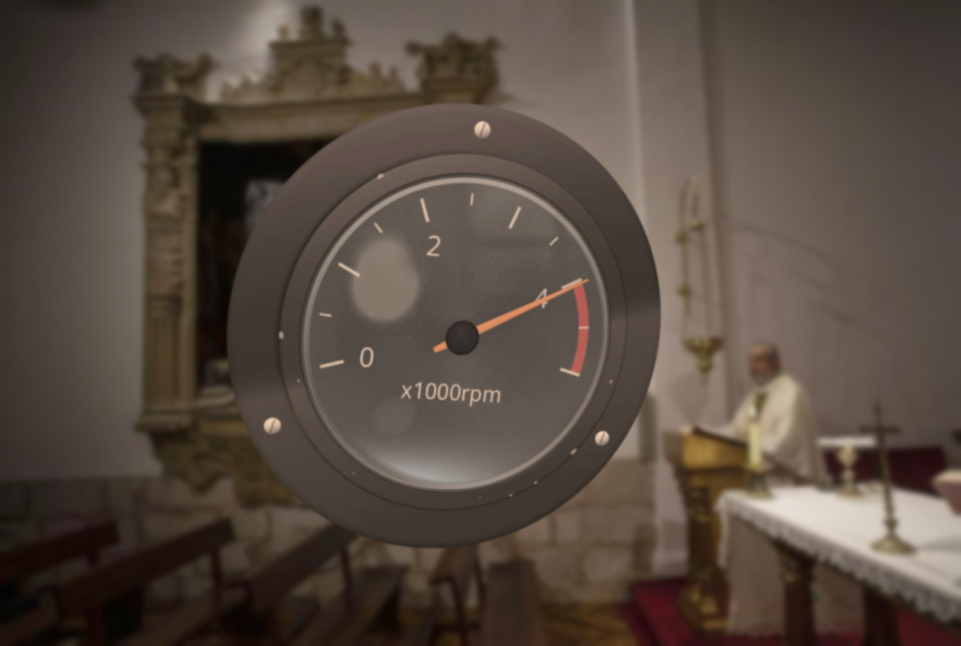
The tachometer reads 4000 rpm
